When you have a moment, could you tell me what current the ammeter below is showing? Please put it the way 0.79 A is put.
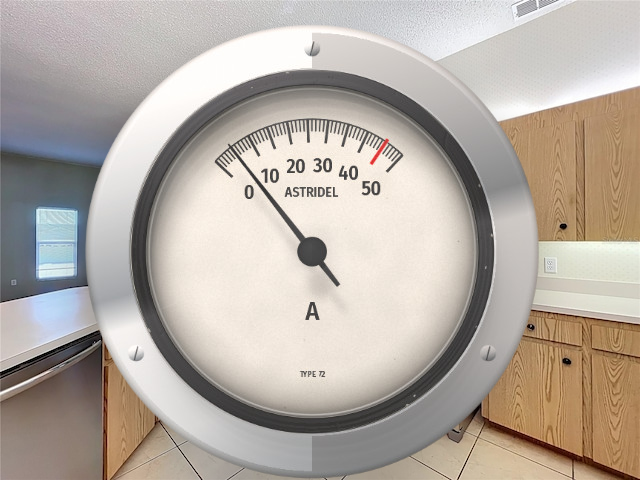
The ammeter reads 5 A
